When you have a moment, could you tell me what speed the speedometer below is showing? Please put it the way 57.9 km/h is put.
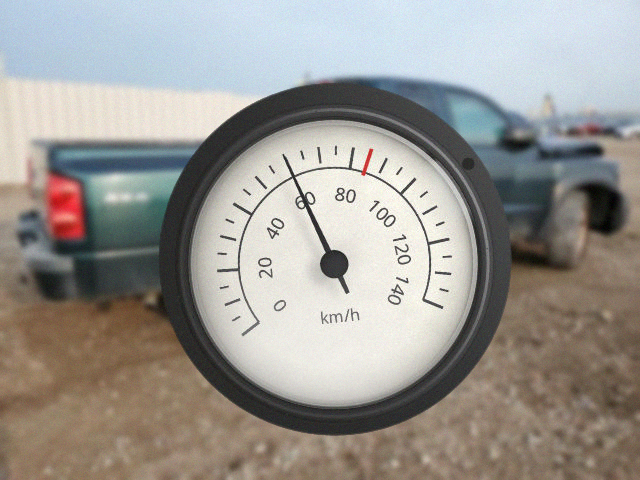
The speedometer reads 60 km/h
